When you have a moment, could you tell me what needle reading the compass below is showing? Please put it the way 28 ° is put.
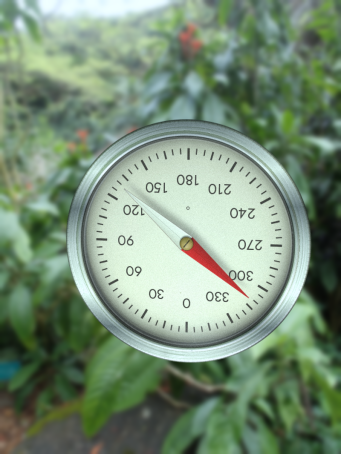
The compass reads 310 °
